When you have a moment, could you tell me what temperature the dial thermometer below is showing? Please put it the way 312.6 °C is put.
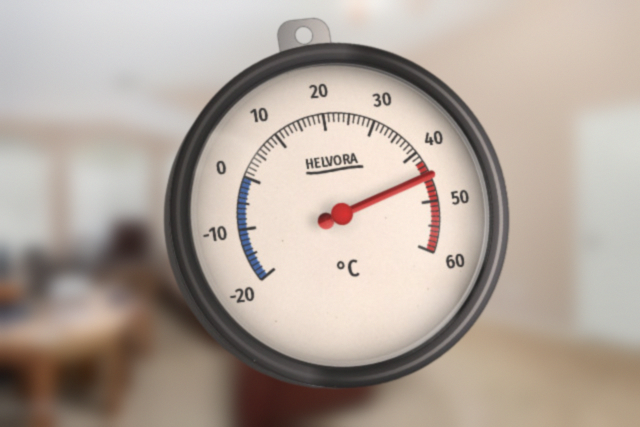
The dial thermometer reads 45 °C
